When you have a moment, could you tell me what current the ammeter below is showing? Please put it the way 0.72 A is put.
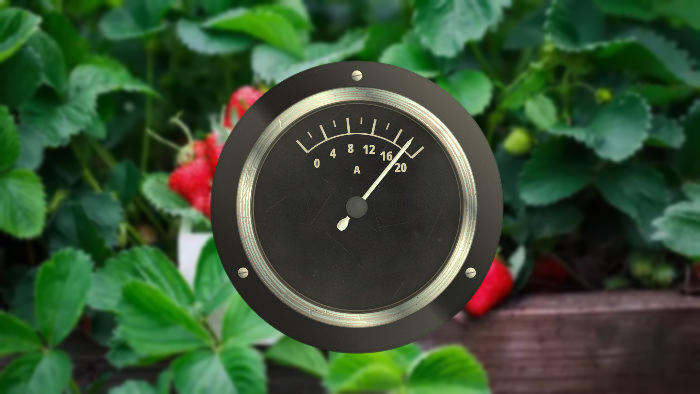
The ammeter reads 18 A
